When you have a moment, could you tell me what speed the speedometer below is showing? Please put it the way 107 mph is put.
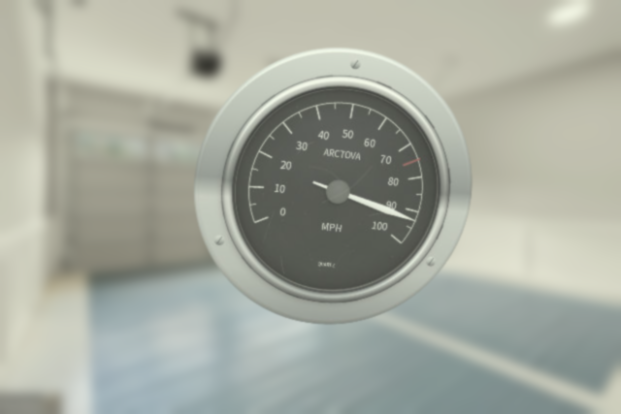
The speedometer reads 92.5 mph
